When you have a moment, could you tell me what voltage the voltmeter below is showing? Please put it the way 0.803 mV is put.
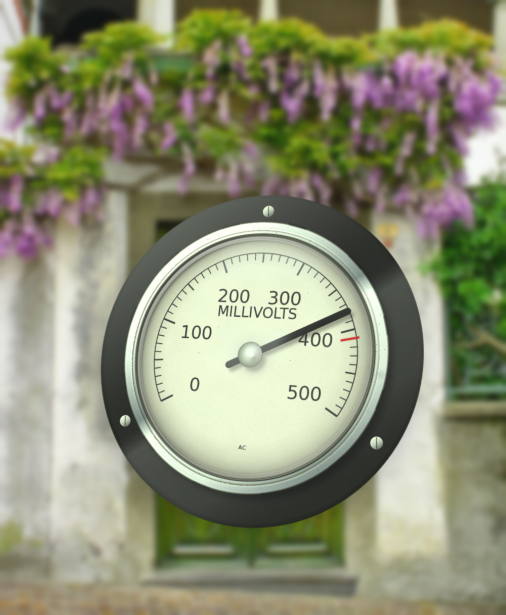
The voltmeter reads 380 mV
